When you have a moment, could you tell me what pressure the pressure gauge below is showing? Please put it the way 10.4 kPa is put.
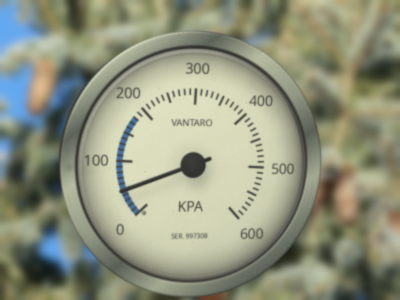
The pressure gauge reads 50 kPa
